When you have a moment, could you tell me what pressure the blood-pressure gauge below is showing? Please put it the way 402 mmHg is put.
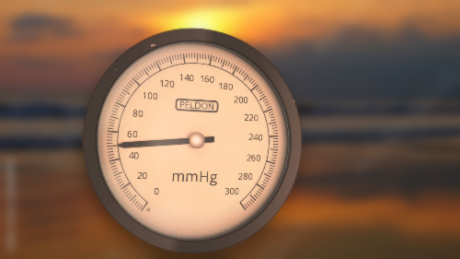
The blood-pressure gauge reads 50 mmHg
